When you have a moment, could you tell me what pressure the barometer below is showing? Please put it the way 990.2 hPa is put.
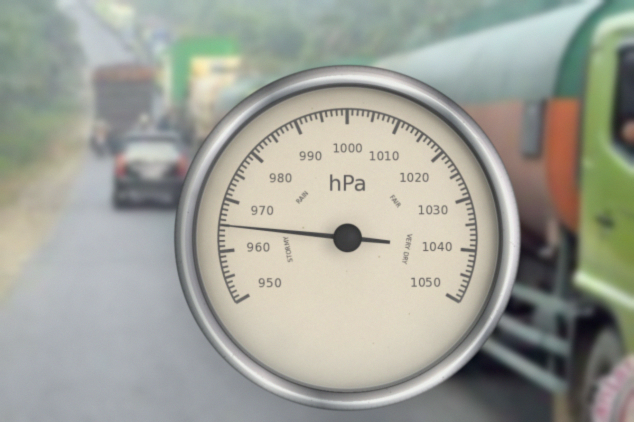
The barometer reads 965 hPa
